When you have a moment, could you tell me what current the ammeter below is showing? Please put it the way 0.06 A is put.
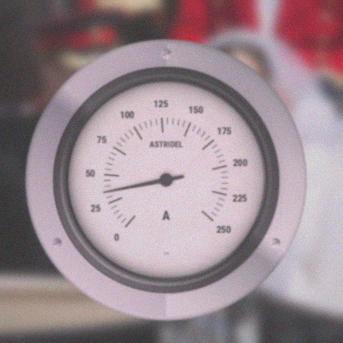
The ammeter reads 35 A
